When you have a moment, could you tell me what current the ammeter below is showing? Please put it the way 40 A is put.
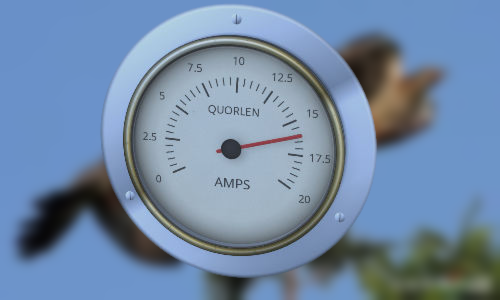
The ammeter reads 16 A
